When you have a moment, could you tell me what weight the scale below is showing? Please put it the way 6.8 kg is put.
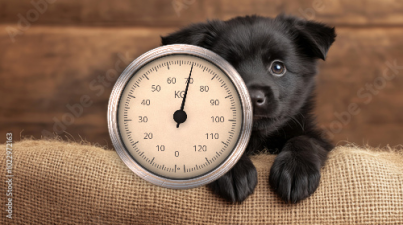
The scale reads 70 kg
